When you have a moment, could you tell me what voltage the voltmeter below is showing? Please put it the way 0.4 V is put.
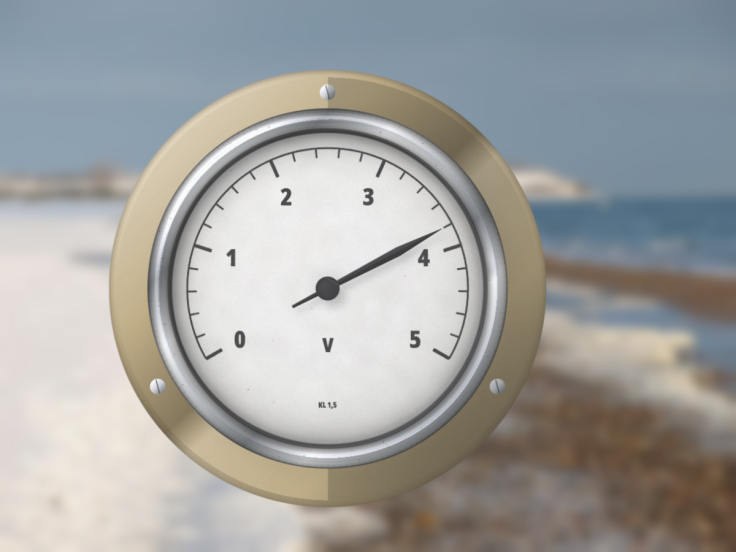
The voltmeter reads 3.8 V
